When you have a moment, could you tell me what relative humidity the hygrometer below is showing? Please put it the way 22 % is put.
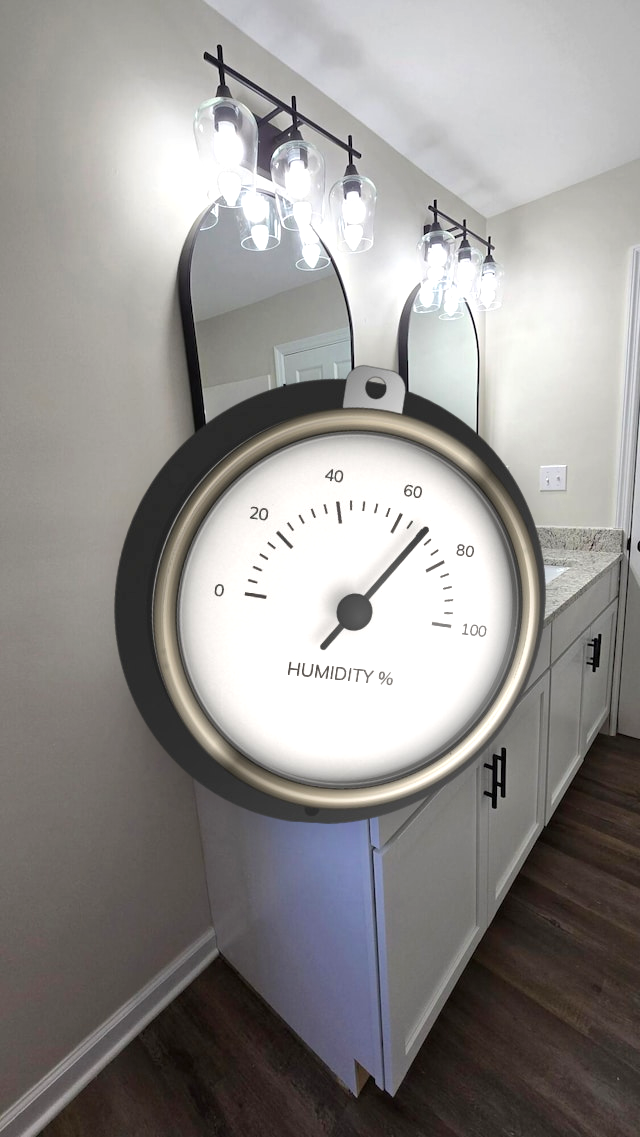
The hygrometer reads 68 %
